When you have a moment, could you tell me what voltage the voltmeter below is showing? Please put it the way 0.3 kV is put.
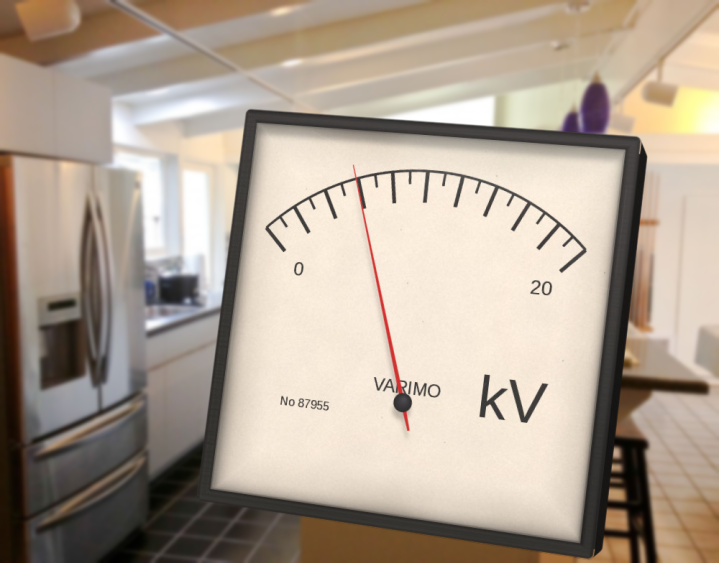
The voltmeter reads 6 kV
